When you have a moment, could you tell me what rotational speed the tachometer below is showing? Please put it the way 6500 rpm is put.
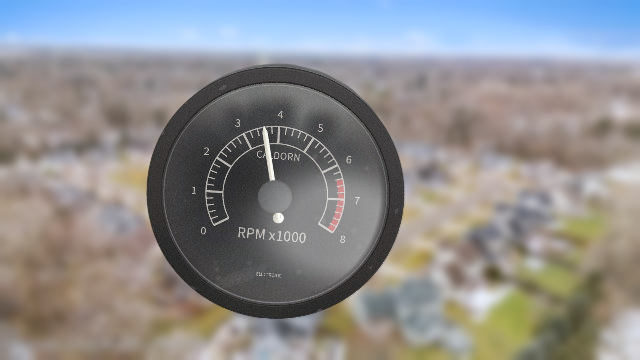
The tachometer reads 3600 rpm
